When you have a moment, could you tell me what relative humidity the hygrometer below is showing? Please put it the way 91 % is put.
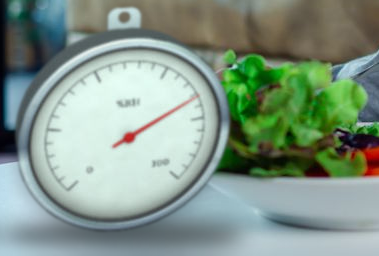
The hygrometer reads 72 %
